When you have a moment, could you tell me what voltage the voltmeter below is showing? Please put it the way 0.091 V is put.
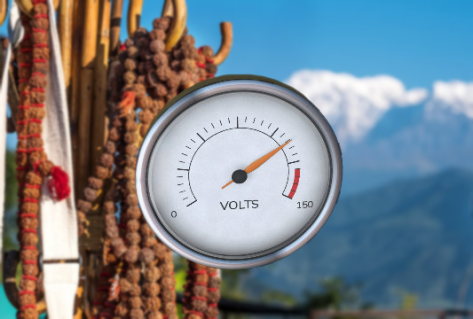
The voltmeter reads 110 V
